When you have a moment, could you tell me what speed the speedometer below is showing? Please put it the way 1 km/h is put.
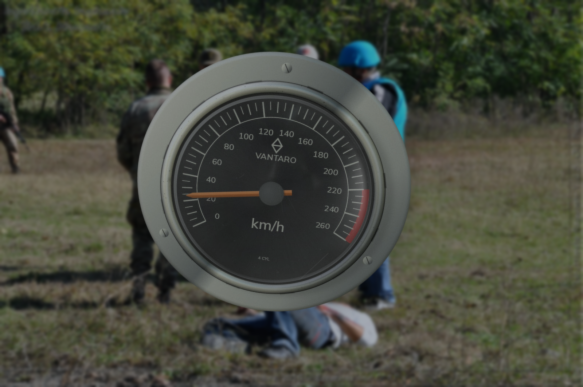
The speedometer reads 25 km/h
